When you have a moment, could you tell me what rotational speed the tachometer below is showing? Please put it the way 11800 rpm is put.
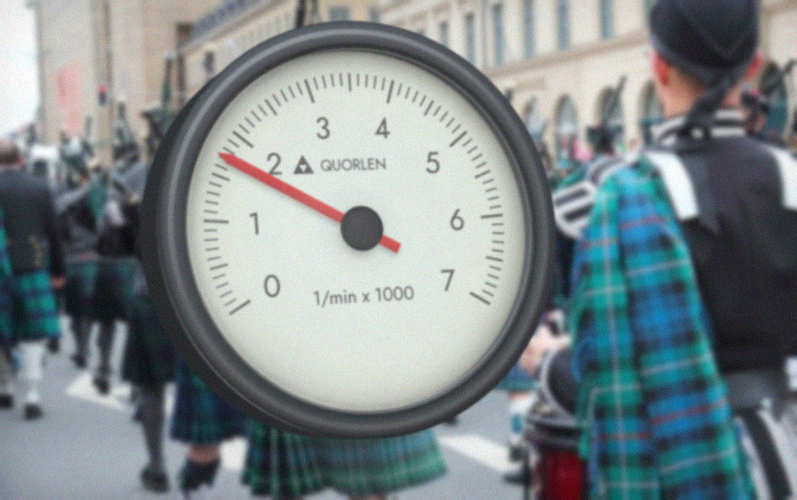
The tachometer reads 1700 rpm
